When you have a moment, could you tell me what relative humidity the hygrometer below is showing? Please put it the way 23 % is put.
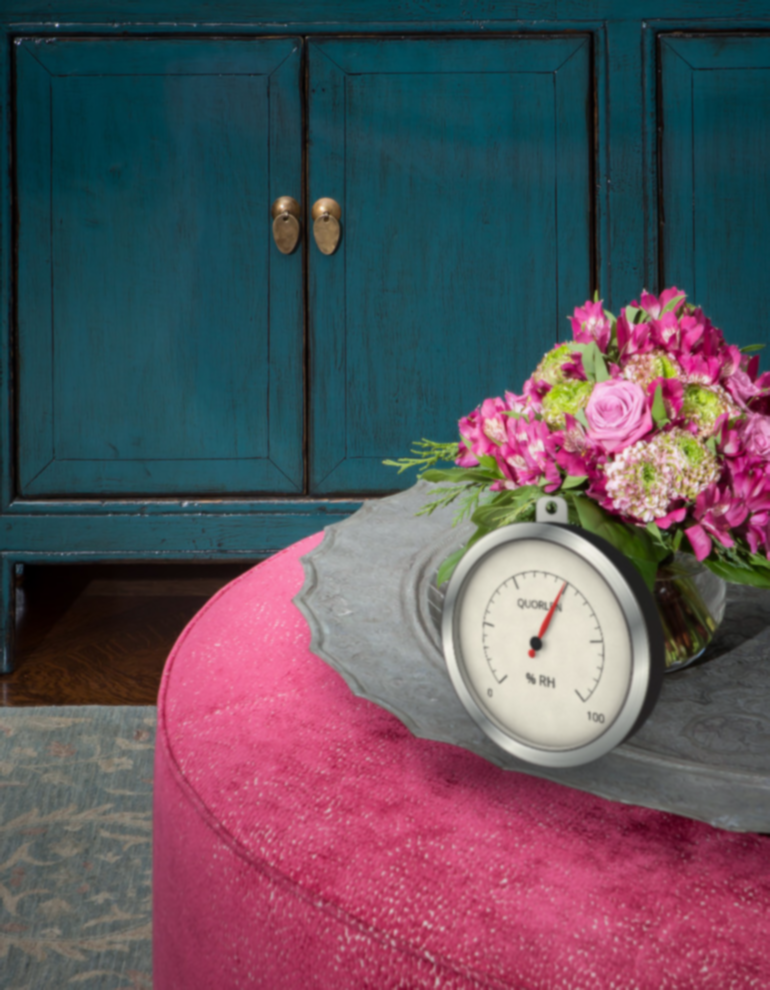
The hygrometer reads 60 %
